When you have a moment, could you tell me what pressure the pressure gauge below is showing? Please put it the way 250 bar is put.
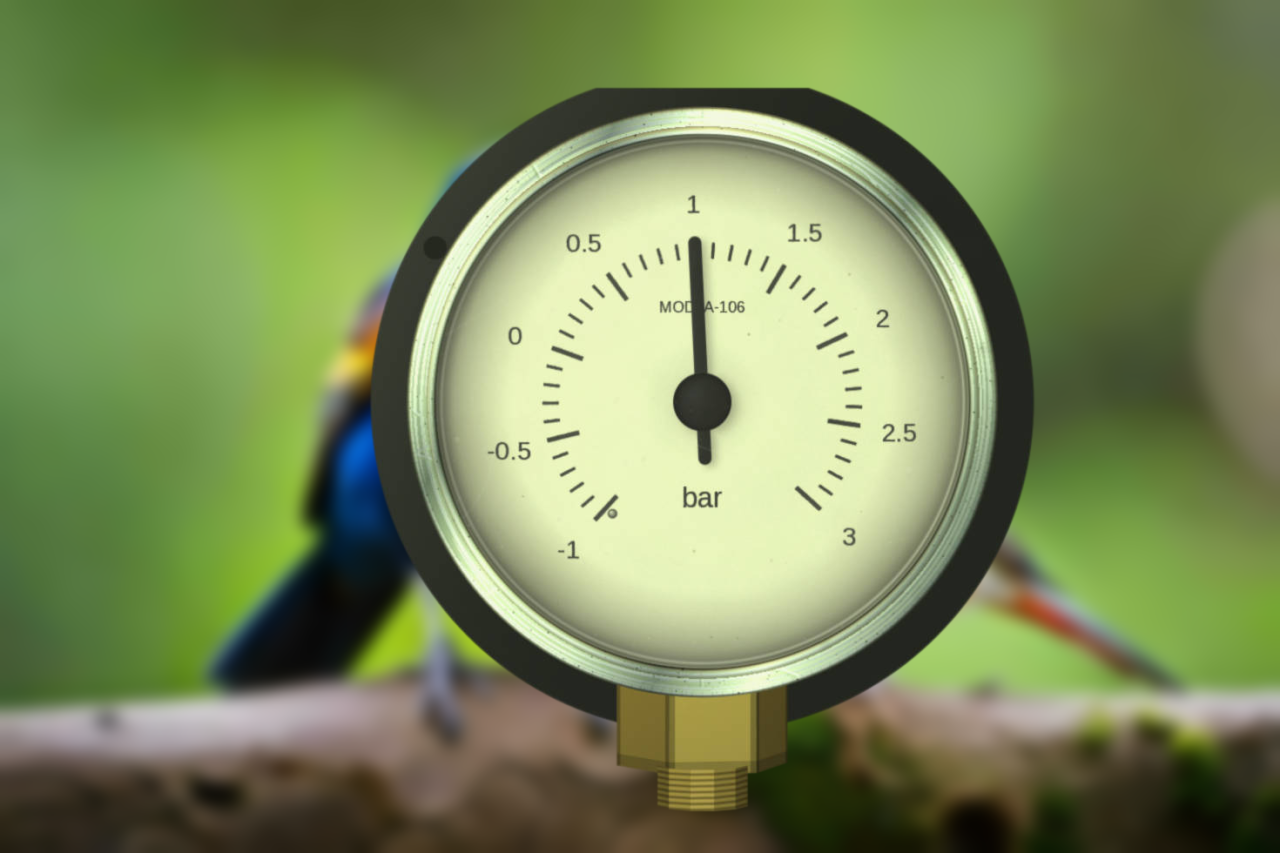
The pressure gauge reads 1 bar
